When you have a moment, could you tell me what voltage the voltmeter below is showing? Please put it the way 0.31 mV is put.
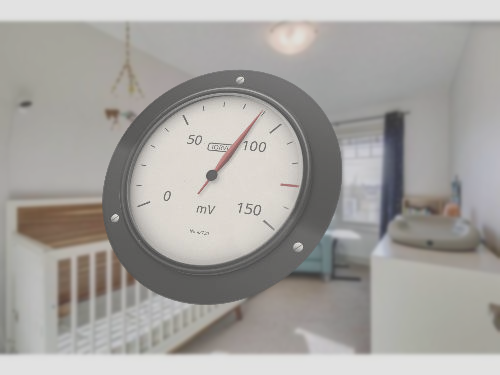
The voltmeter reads 90 mV
